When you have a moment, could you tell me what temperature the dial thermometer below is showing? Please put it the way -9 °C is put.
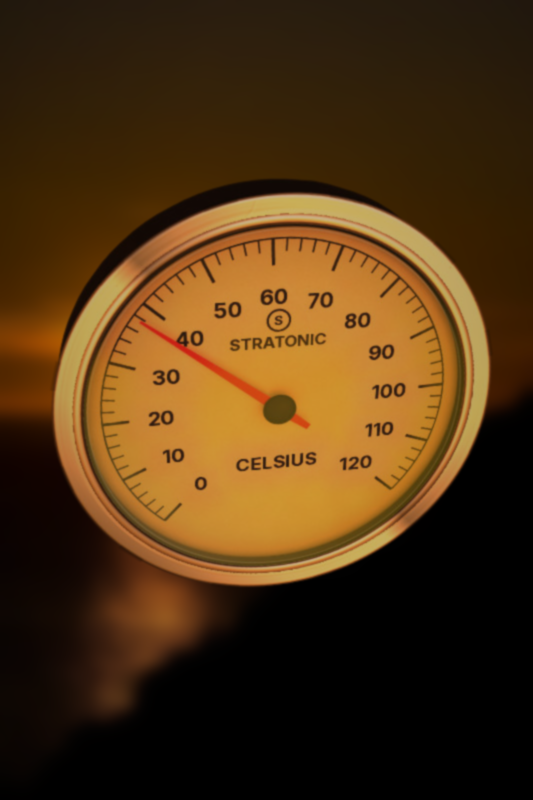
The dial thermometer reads 38 °C
